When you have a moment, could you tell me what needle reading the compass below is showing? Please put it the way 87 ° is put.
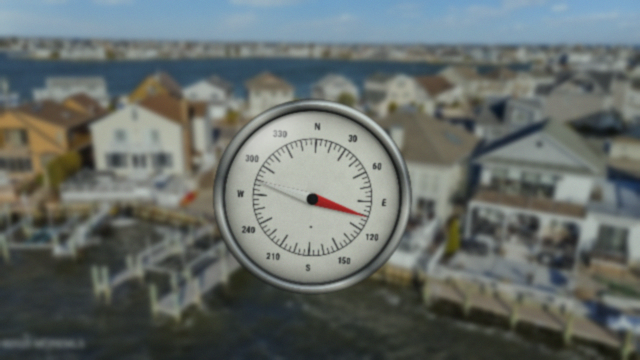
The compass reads 105 °
